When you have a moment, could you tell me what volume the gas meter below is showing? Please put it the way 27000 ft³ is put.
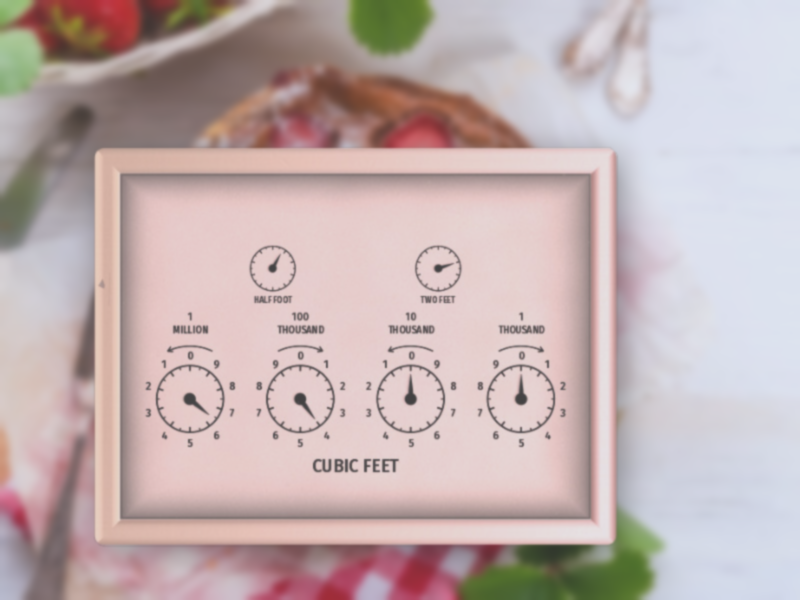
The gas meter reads 640000 ft³
